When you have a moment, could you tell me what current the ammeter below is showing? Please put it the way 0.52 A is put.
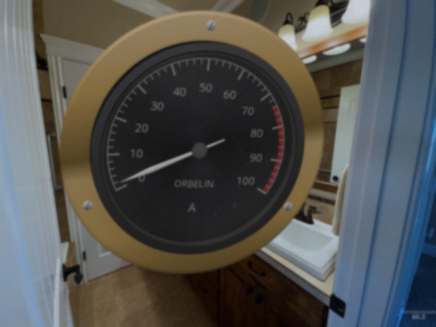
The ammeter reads 2 A
